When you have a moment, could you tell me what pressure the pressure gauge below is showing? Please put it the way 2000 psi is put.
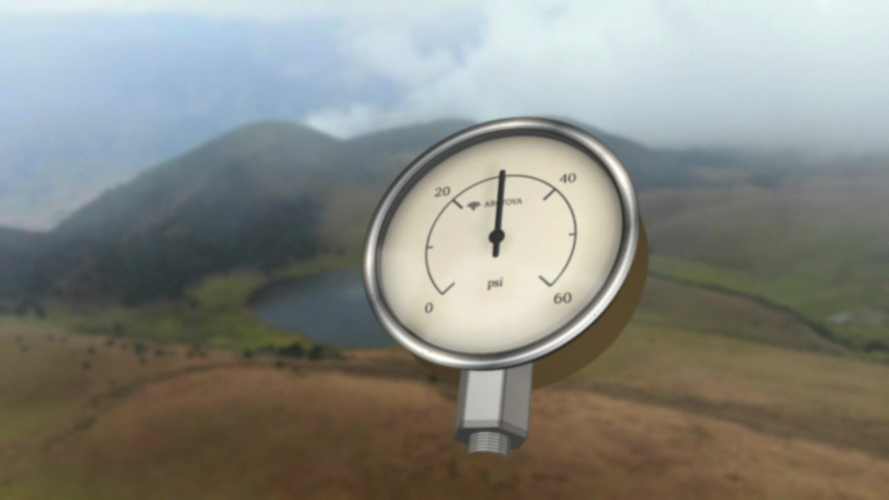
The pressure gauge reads 30 psi
